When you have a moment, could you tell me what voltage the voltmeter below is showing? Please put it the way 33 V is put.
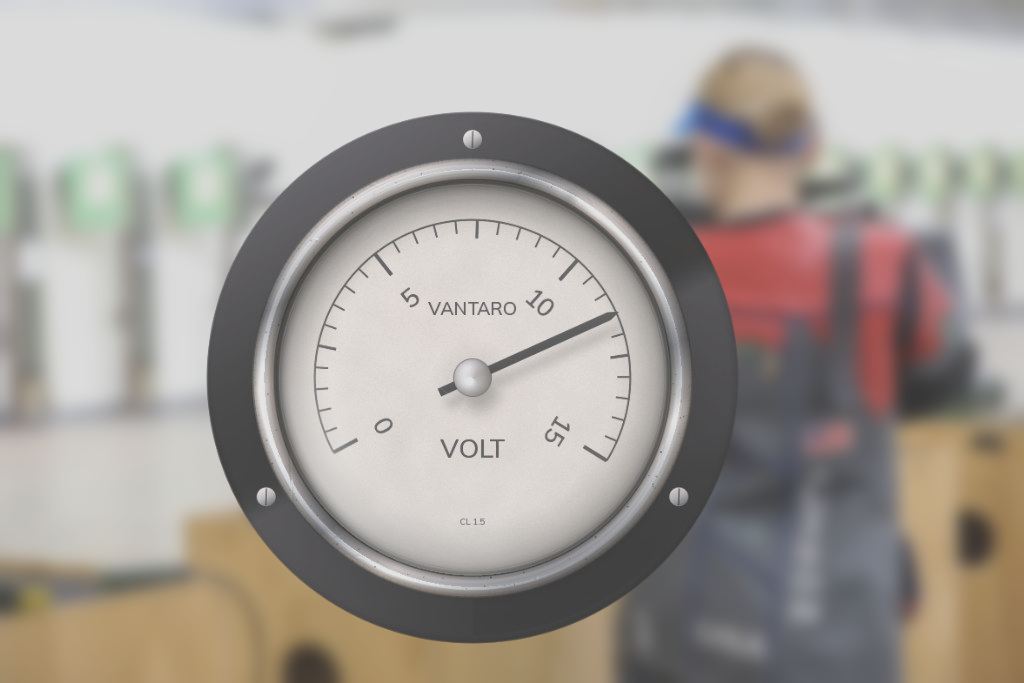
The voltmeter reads 11.5 V
